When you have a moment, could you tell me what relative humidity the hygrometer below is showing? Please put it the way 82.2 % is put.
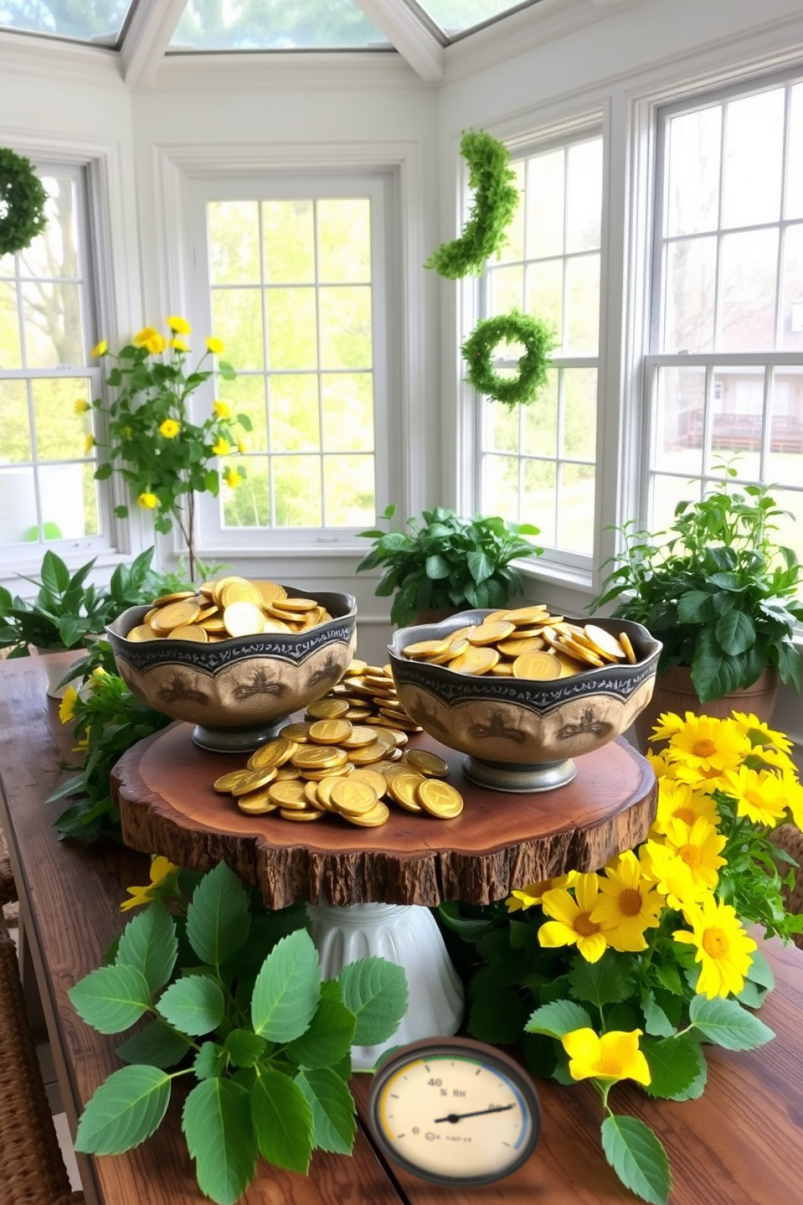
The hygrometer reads 80 %
